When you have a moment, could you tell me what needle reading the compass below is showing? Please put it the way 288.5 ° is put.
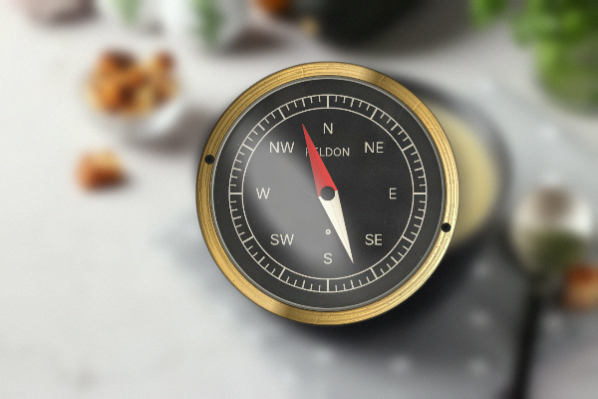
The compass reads 340 °
